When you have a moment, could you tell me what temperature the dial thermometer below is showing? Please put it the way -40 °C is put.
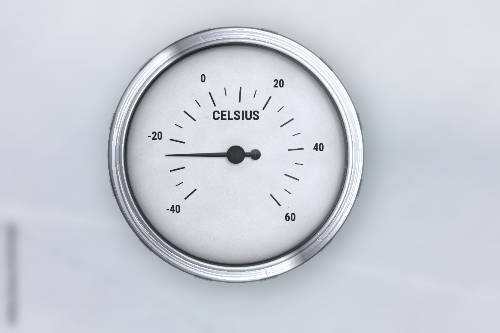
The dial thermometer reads -25 °C
